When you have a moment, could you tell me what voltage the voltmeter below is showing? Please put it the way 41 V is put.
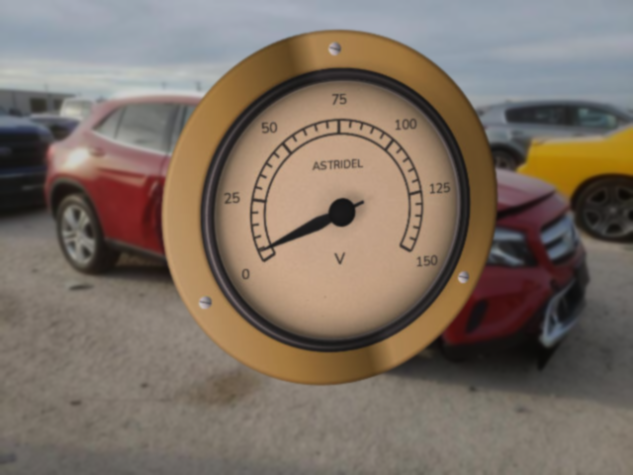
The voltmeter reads 5 V
